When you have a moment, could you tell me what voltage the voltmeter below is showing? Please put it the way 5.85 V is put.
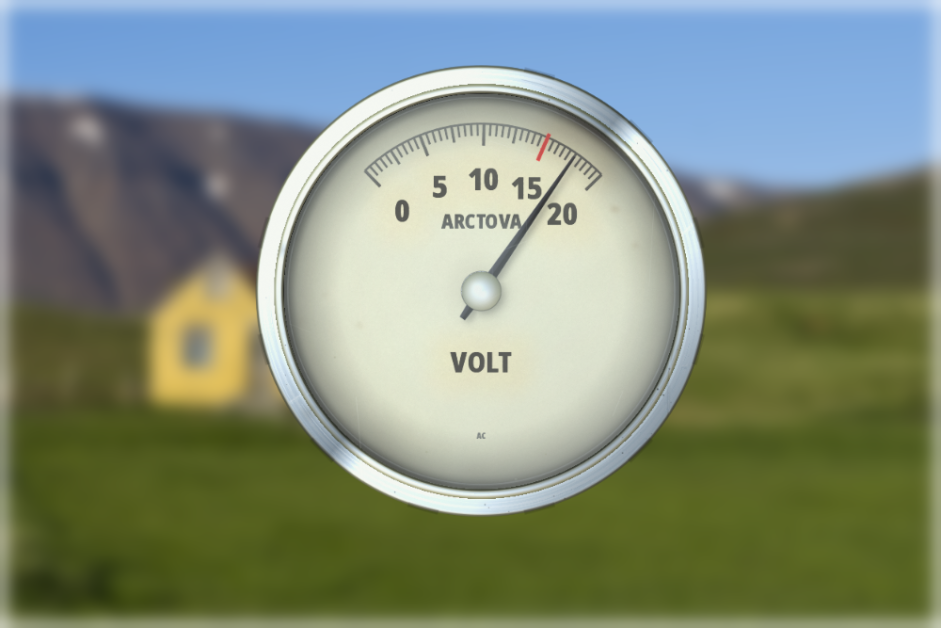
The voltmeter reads 17.5 V
